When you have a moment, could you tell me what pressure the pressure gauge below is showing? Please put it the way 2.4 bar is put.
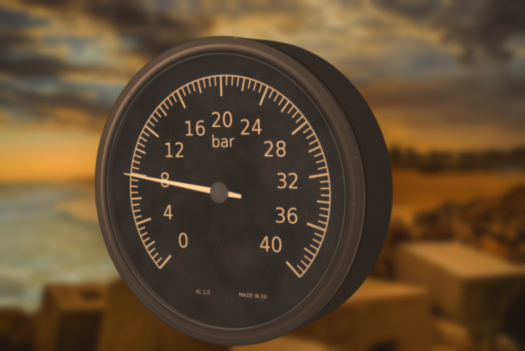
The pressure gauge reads 8 bar
